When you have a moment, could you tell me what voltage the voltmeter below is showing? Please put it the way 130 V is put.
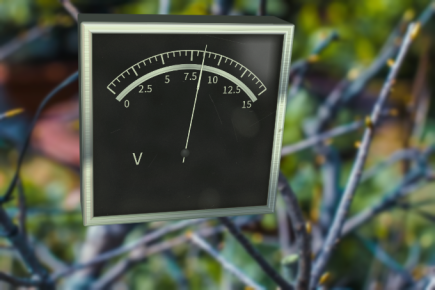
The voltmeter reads 8.5 V
